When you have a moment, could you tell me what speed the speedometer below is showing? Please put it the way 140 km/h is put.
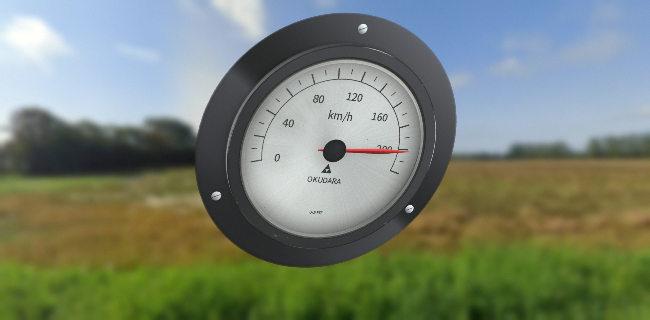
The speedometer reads 200 km/h
